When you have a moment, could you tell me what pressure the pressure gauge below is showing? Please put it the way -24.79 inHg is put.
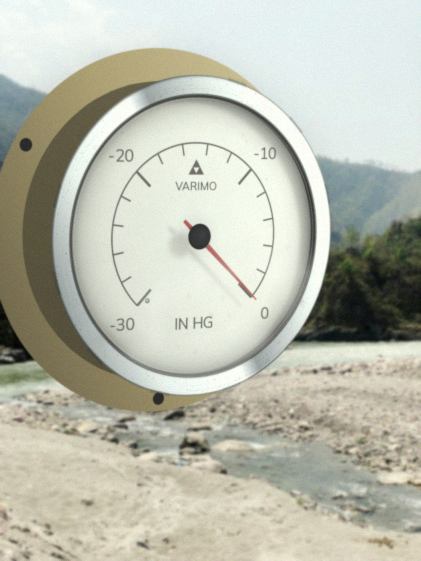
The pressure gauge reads 0 inHg
